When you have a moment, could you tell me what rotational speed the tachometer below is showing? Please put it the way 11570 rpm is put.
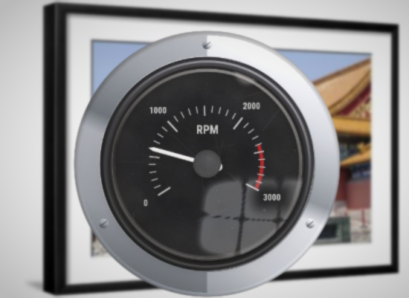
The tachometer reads 600 rpm
